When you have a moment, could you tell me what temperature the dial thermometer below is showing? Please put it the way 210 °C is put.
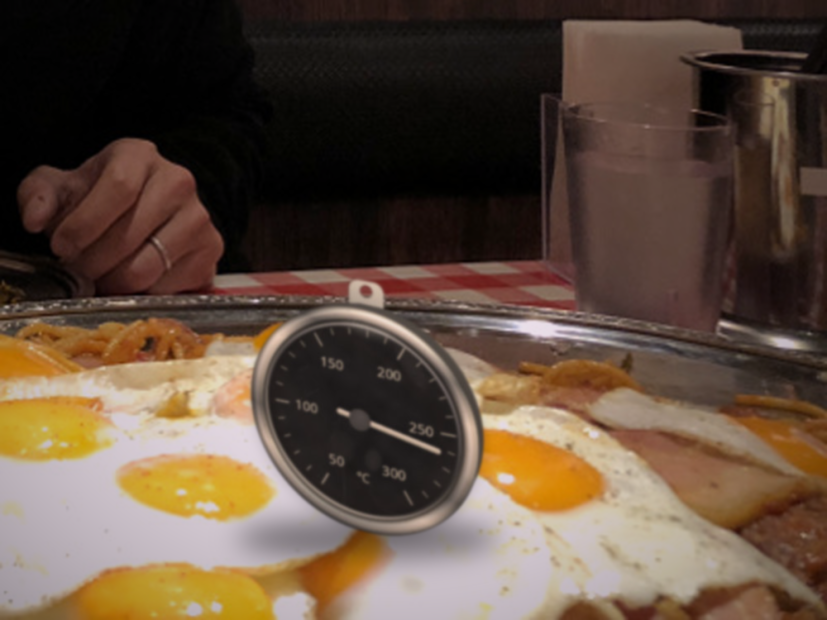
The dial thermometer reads 260 °C
